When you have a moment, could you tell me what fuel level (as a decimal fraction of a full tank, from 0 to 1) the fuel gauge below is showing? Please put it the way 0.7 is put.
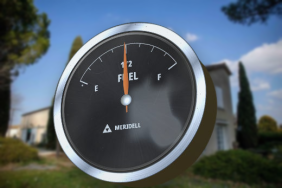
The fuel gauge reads 0.5
